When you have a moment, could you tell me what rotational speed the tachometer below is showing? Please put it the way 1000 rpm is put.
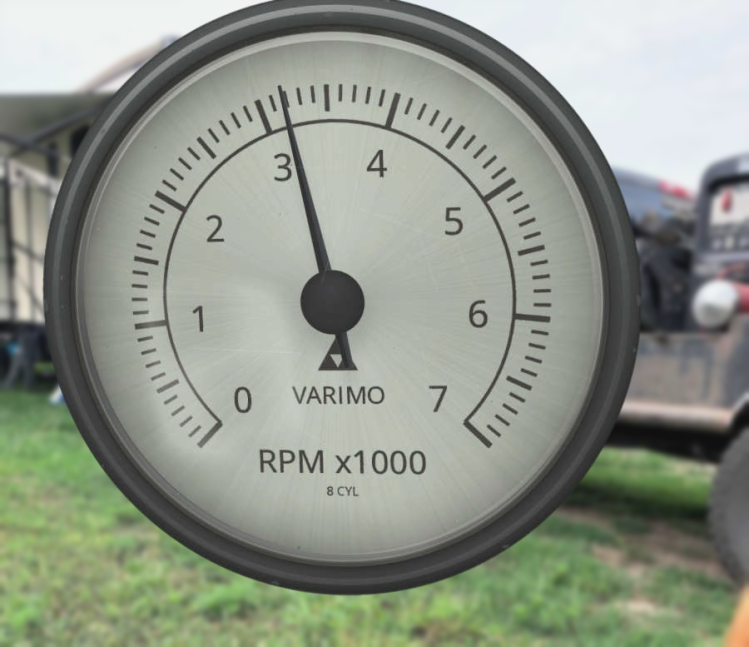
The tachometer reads 3200 rpm
